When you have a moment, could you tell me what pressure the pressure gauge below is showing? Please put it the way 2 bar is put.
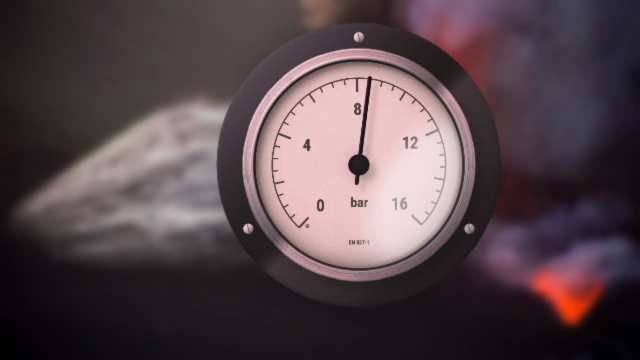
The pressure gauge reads 8.5 bar
